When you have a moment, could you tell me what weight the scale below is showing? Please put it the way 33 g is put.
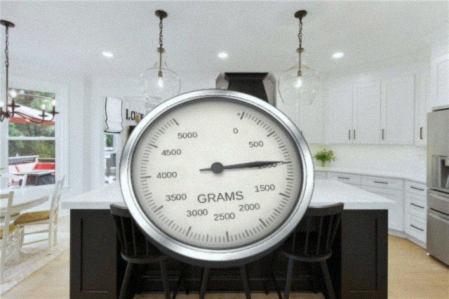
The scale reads 1000 g
